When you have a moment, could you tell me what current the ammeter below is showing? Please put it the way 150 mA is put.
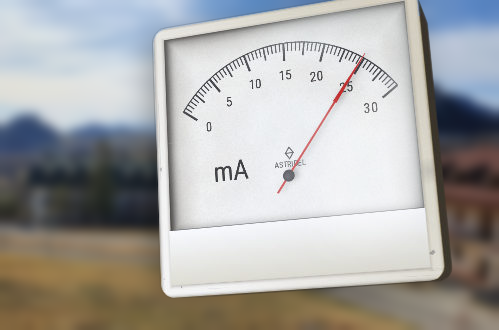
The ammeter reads 25 mA
